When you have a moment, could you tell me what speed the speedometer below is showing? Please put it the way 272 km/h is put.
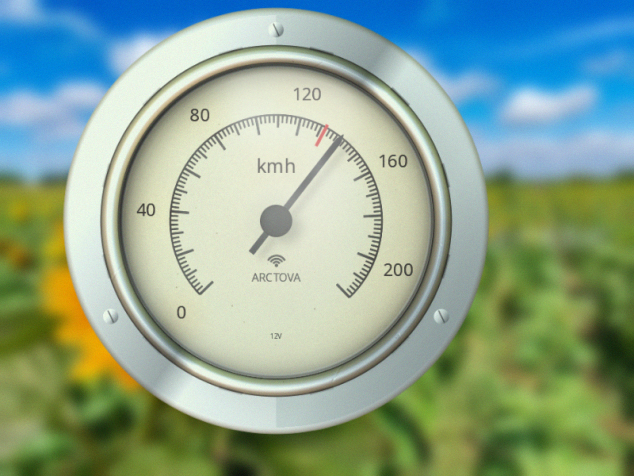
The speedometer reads 140 km/h
